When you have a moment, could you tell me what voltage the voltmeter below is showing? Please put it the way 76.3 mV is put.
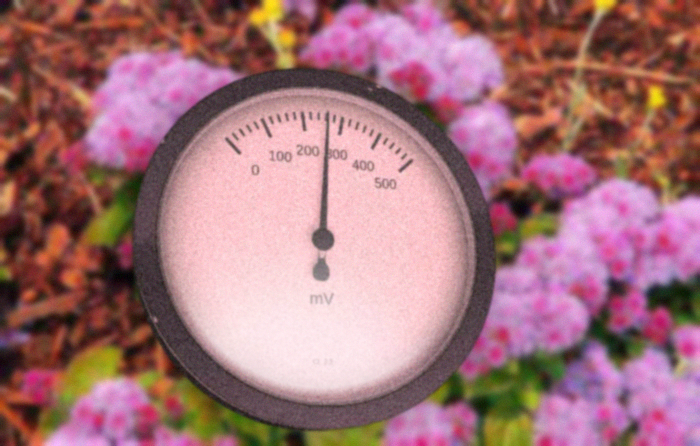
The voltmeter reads 260 mV
